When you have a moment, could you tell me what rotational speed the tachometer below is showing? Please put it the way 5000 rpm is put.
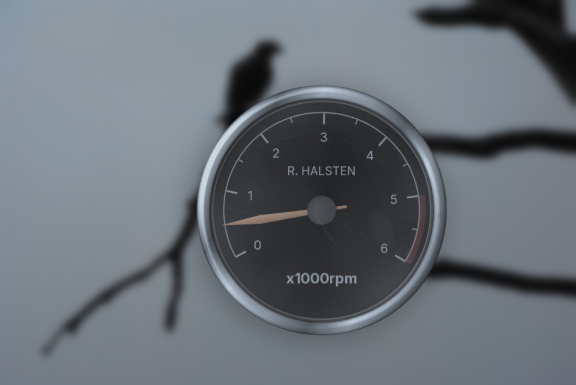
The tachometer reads 500 rpm
